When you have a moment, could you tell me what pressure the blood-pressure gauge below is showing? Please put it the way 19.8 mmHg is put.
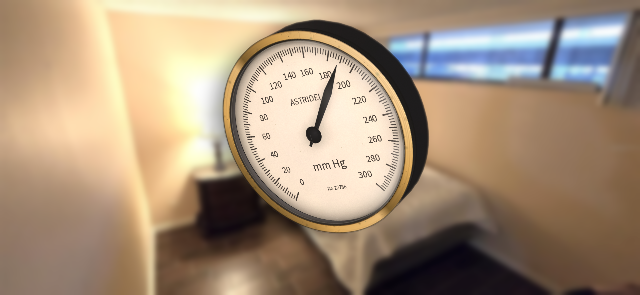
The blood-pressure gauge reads 190 mmHg
